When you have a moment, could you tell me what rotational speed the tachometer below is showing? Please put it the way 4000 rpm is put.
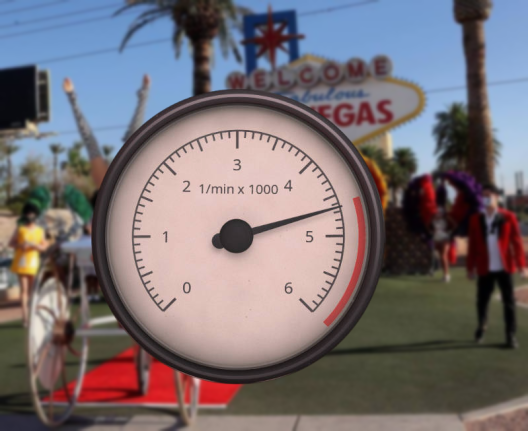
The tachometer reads 4650 rpm
